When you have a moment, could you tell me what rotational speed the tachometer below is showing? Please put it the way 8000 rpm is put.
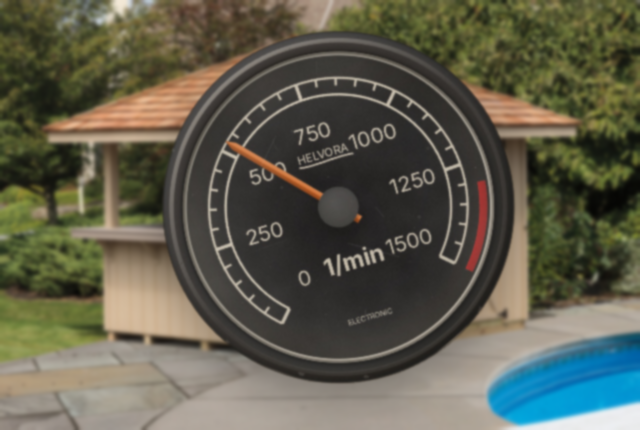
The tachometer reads 525 rpm
